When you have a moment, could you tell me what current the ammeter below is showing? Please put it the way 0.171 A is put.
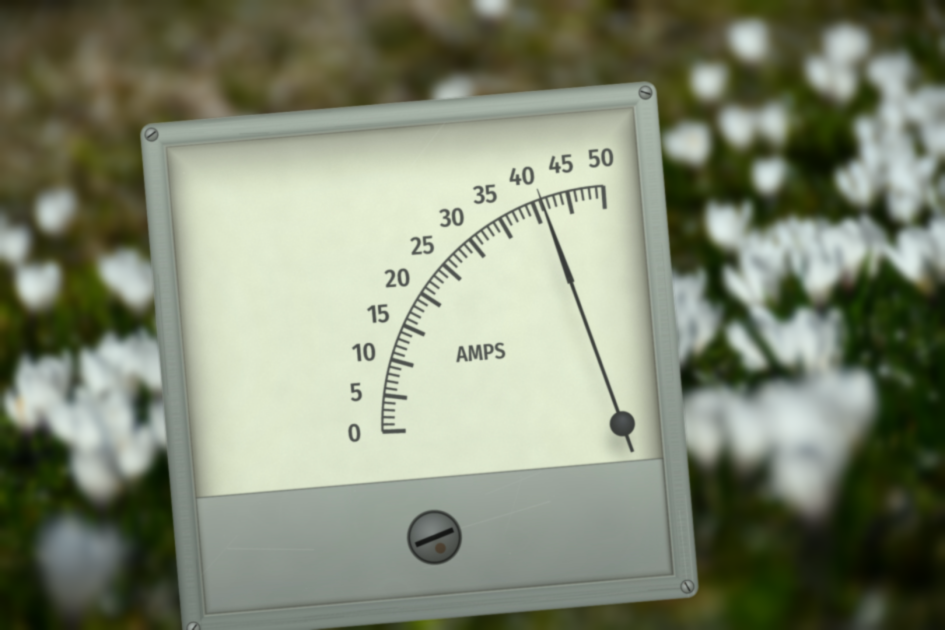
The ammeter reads 41 A
